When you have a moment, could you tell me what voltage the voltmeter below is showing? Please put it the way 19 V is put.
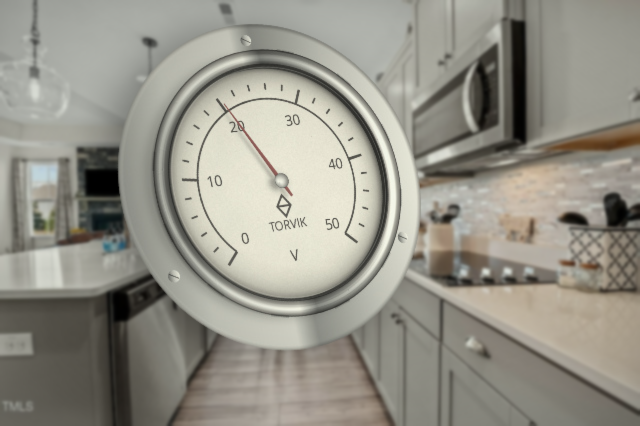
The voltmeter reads 20 V
